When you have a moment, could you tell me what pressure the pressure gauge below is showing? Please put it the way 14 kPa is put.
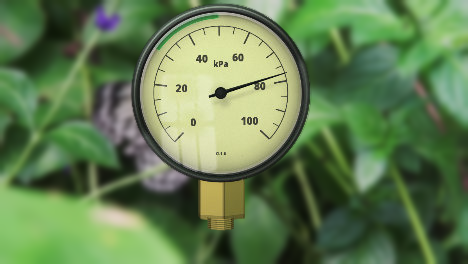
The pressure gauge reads 77.5 kPa
